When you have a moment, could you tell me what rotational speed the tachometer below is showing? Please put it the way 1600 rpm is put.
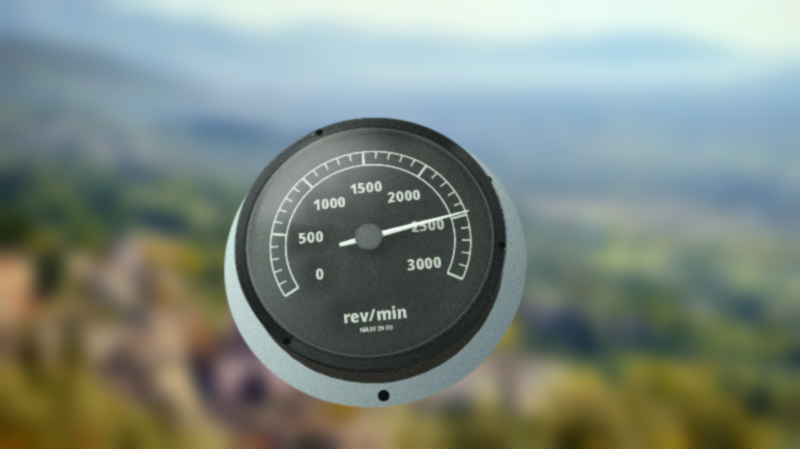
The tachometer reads 2500 rpm
